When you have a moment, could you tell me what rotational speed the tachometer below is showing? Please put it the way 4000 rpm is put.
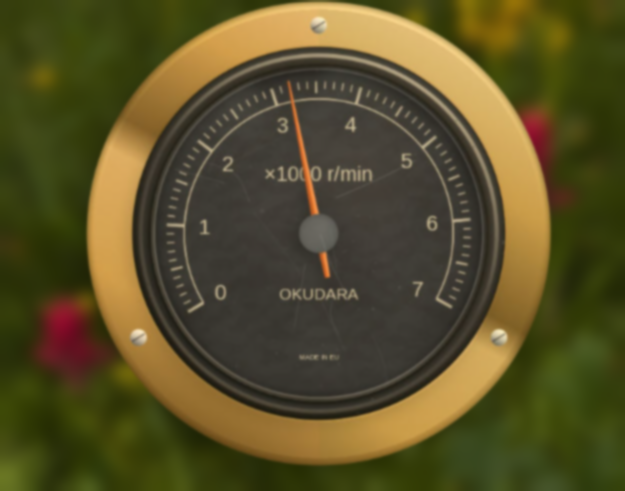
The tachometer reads 3200 rpm
